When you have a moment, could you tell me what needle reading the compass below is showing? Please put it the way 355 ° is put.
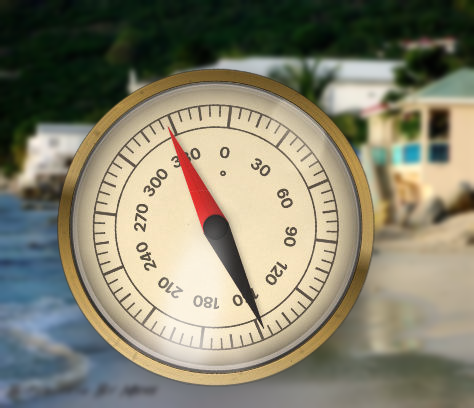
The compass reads 327.5 °
